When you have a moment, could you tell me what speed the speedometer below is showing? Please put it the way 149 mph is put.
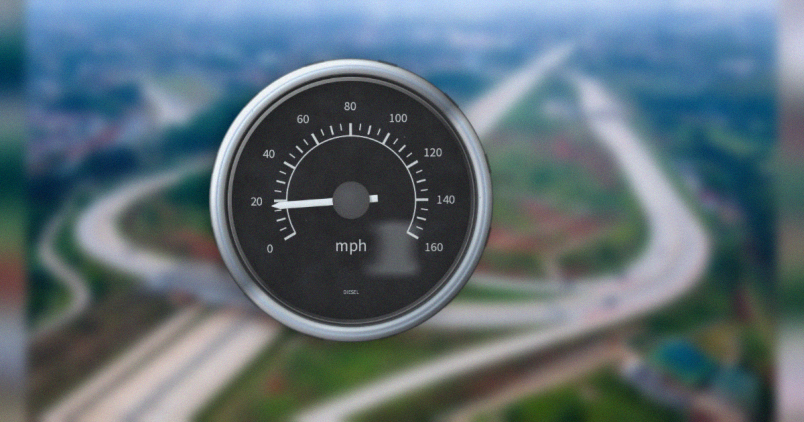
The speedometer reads 17.5 mph
